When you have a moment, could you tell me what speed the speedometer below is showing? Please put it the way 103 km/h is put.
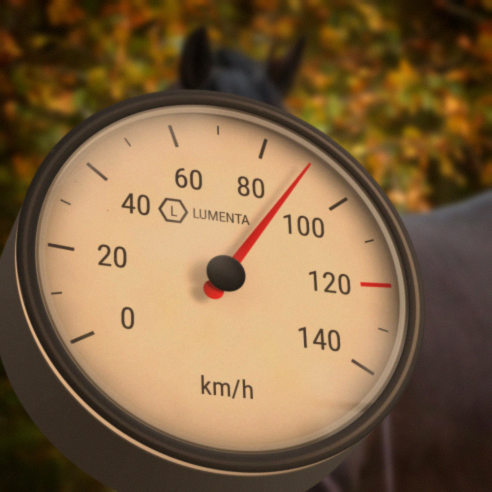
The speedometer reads 90 km/h
